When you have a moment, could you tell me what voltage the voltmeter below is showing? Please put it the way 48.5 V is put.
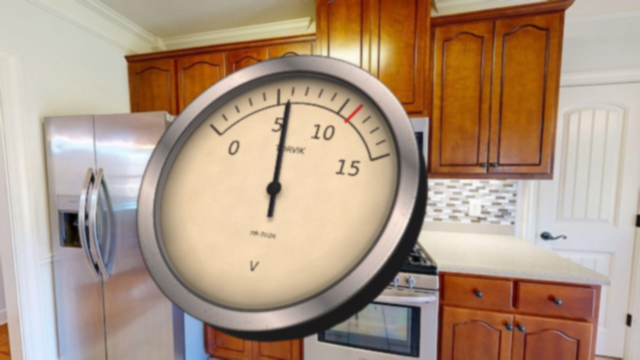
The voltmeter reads 6 V
